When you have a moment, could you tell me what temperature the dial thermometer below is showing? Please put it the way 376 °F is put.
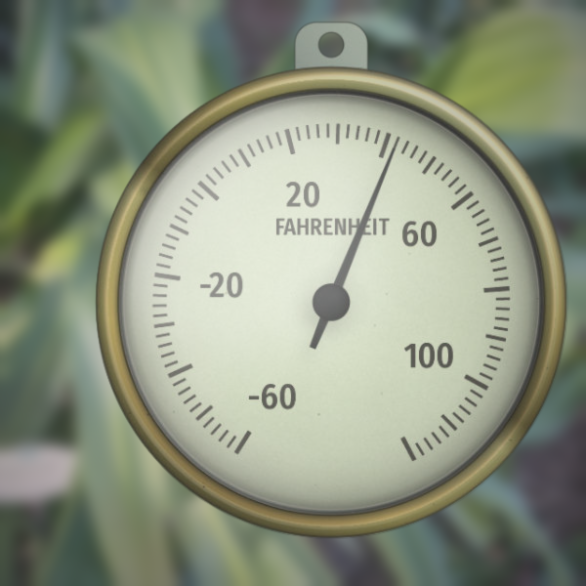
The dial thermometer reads 42 °F
